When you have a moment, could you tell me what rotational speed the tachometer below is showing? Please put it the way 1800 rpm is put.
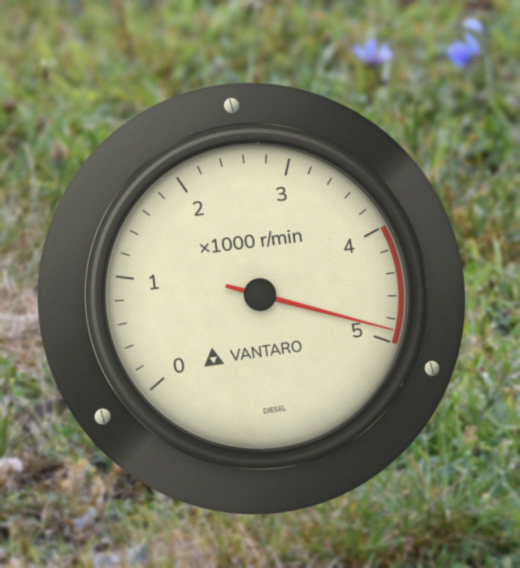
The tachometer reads 4900 rpm
